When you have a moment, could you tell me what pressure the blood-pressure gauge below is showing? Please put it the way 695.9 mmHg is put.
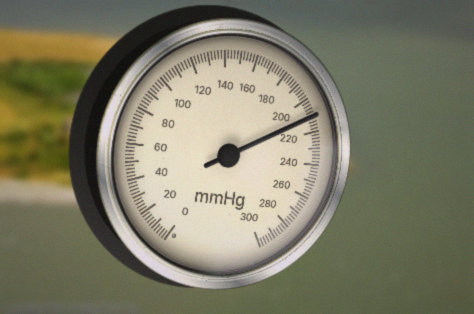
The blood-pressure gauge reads 210 mmHg
